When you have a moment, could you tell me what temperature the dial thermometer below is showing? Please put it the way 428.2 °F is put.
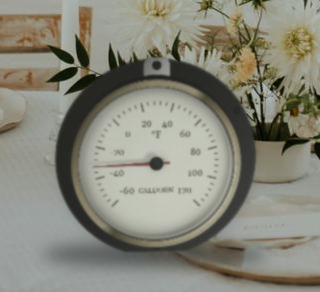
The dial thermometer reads -32 °F
